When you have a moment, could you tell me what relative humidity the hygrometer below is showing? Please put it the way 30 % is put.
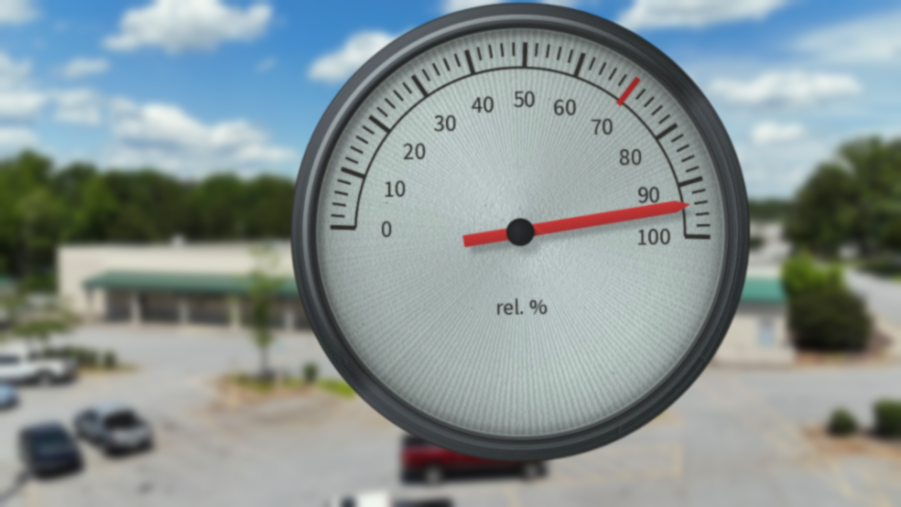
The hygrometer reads 94 %
